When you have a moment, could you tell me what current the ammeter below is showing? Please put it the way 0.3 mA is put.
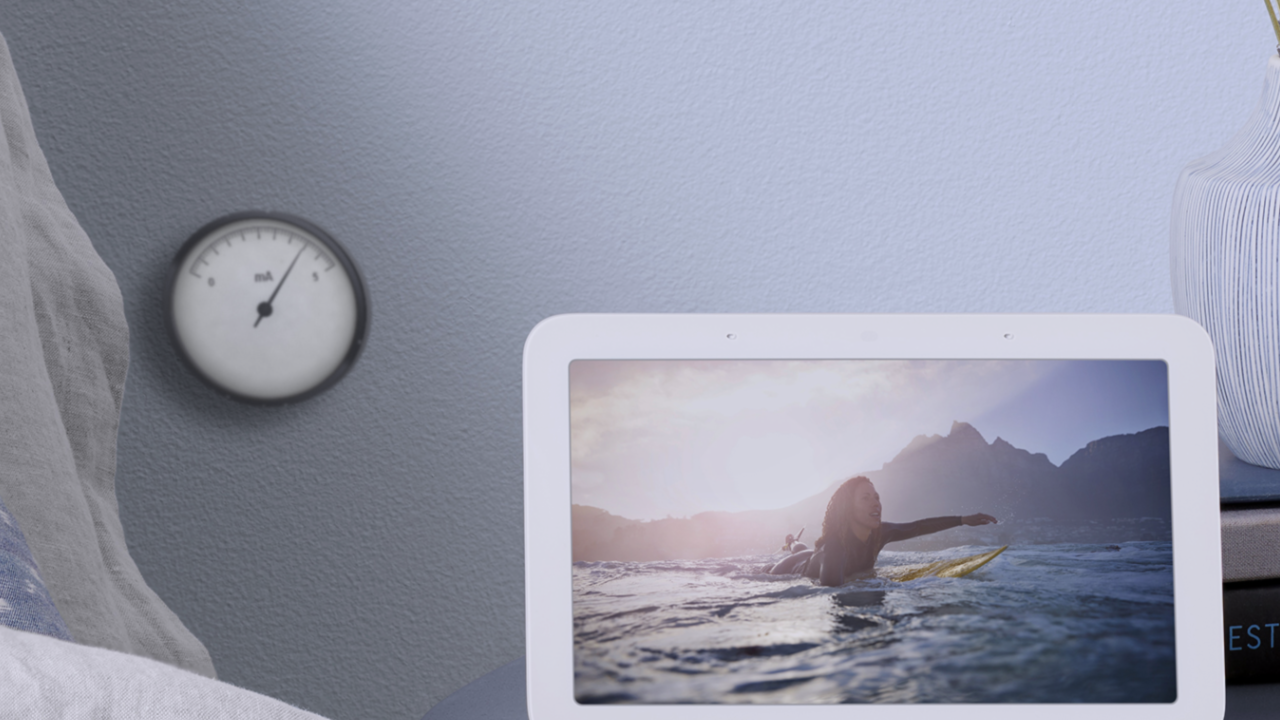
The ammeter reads 4 mA
